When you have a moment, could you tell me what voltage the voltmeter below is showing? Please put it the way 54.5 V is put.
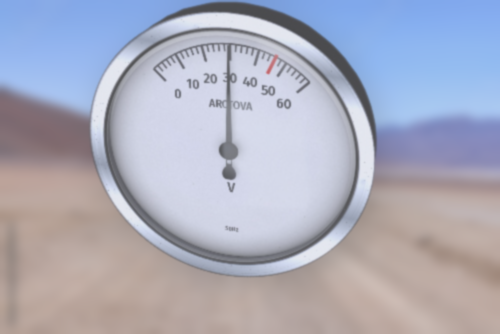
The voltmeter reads 30 V
